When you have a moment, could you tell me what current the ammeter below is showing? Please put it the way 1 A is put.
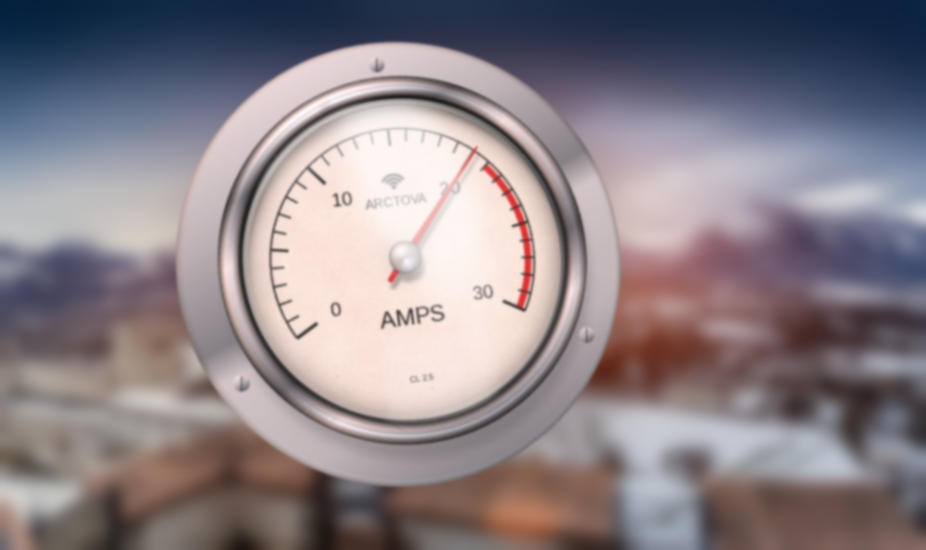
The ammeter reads 20 A
